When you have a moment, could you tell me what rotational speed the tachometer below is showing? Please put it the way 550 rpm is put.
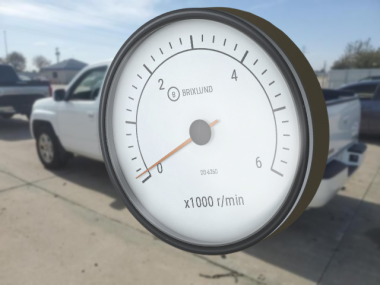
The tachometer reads 100 rpm
